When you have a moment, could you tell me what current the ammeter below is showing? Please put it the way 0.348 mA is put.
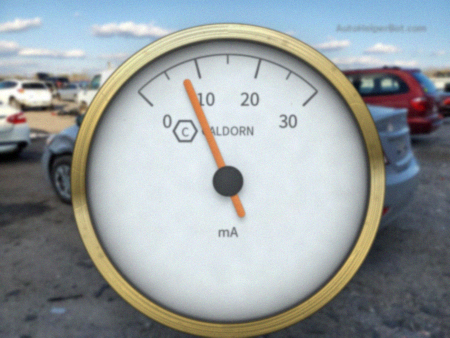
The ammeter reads 7.5 mA
